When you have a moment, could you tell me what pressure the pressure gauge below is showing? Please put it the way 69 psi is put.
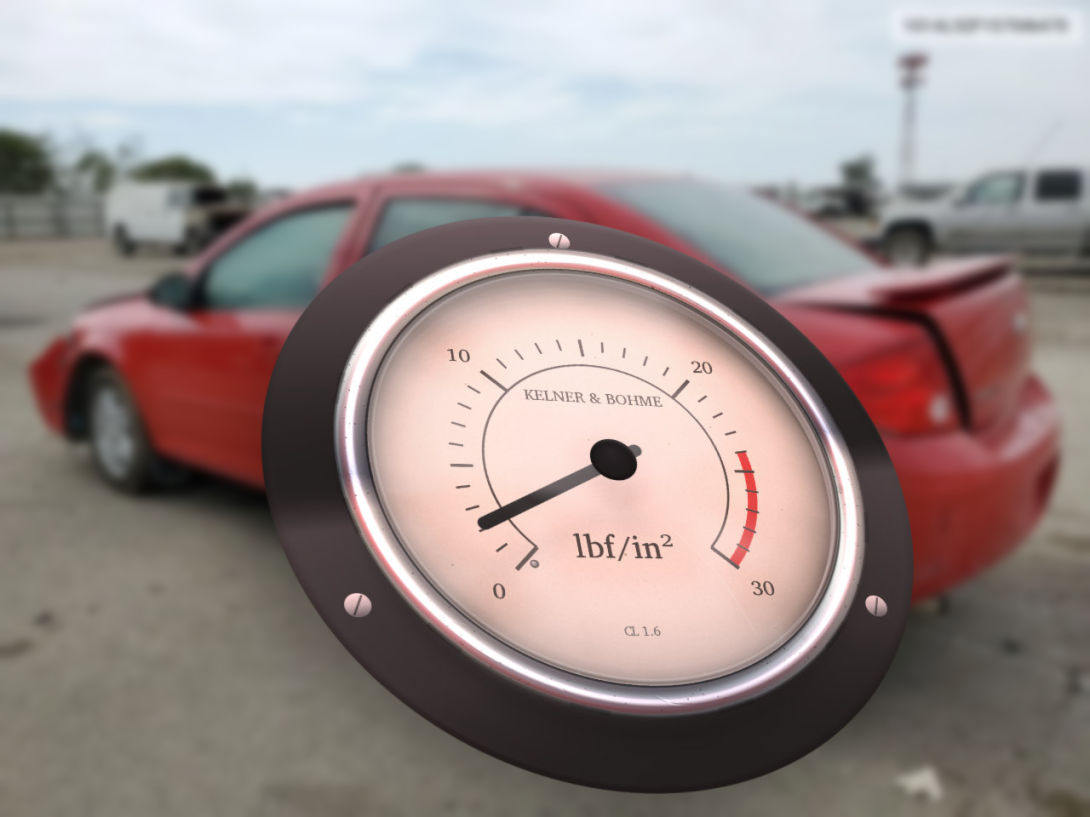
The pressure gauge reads 2 psi
